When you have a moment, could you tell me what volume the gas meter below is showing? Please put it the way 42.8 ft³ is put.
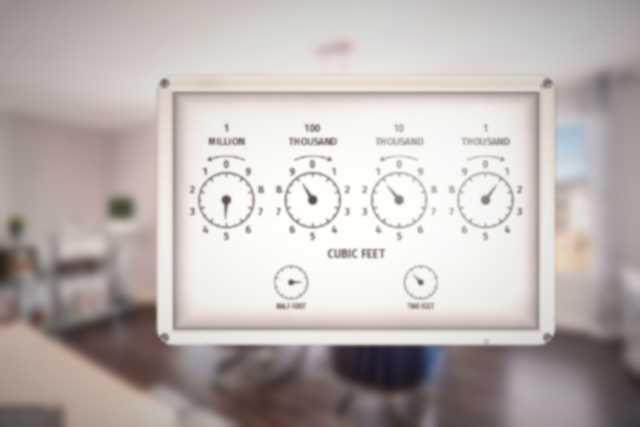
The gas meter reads 491100 ft³
